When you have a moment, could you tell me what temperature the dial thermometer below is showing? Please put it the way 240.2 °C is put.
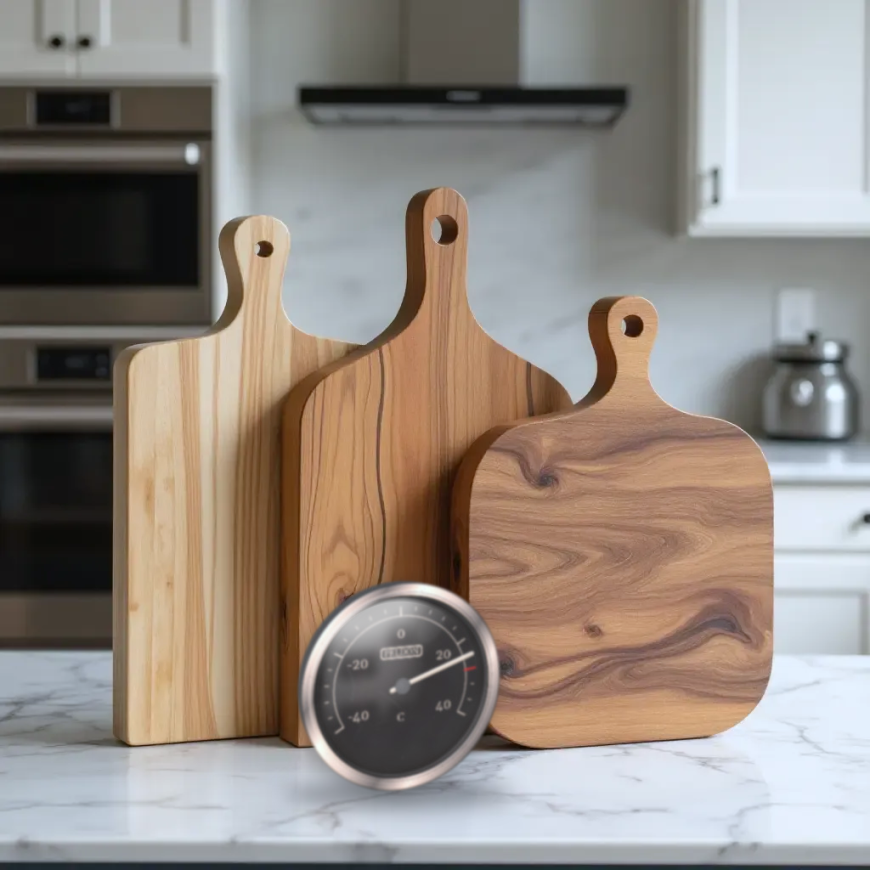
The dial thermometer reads 24 °C
